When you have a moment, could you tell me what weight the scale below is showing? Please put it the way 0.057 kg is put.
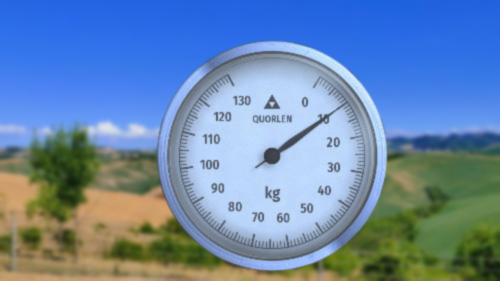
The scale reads 10 kg
